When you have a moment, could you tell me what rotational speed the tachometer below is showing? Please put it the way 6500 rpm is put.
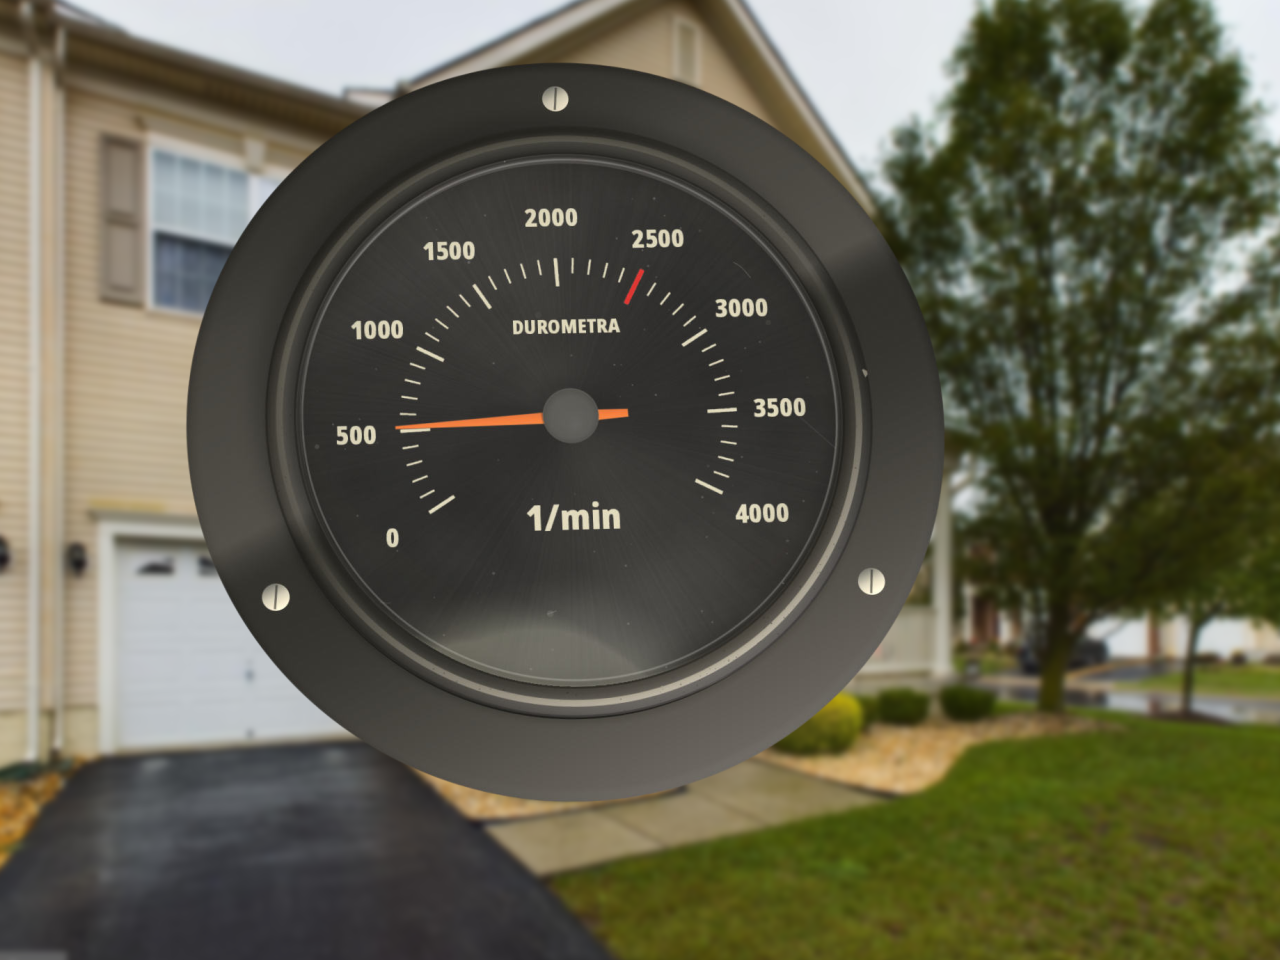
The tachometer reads 500 rpm
